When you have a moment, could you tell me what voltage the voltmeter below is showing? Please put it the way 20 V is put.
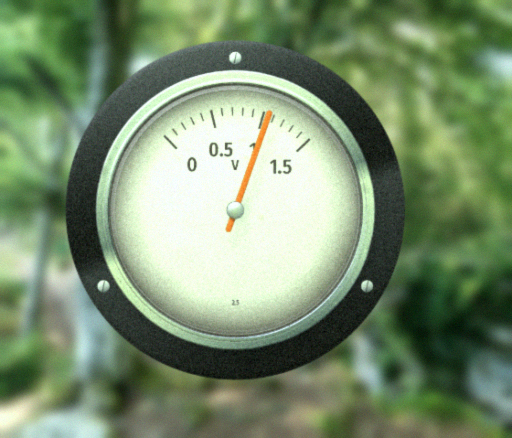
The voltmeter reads 1.05 V
